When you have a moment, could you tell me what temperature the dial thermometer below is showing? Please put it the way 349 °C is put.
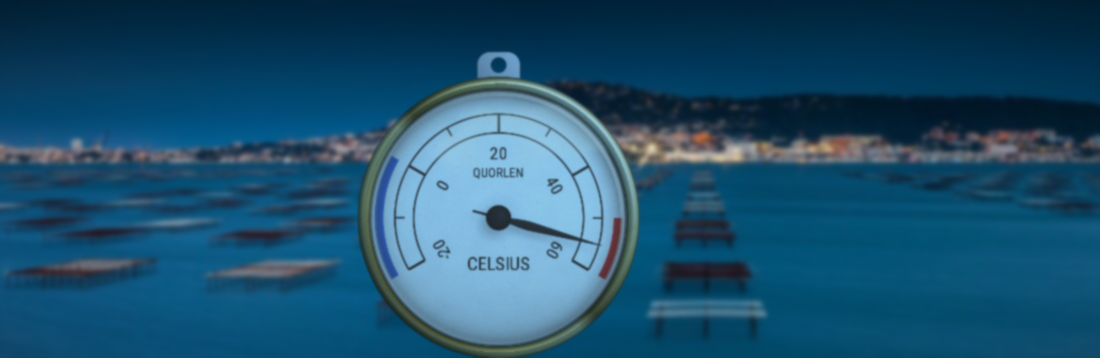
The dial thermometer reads 55 °C
